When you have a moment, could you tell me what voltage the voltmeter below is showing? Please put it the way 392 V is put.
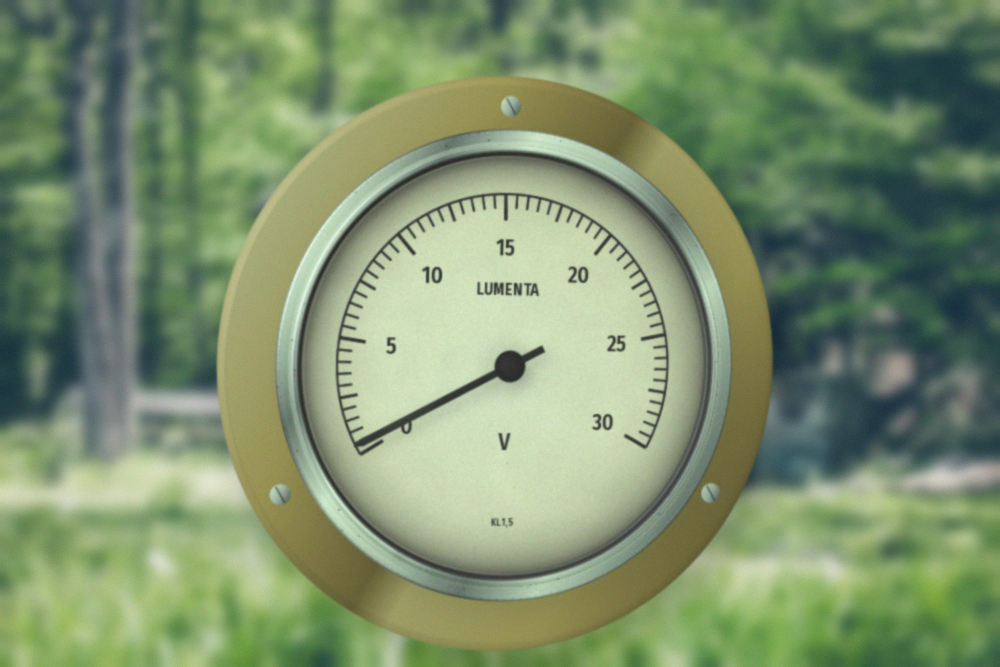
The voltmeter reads 0.5 V
